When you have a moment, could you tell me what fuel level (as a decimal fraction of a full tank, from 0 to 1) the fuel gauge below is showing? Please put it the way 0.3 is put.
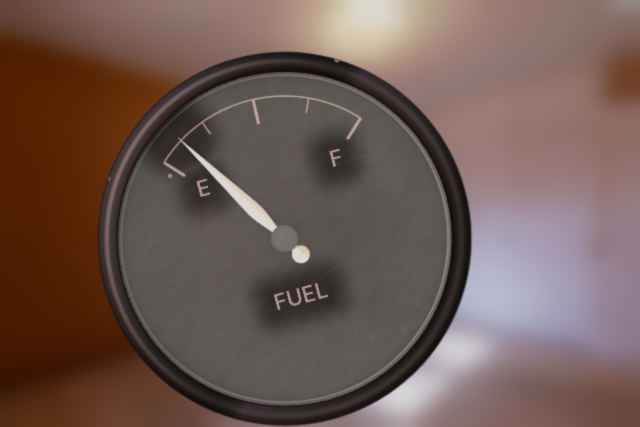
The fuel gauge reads 0.125
